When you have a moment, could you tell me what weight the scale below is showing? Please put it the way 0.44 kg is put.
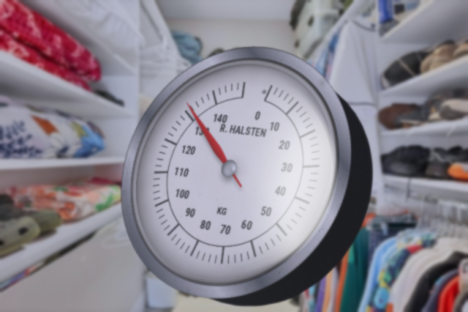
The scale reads 132 kg
